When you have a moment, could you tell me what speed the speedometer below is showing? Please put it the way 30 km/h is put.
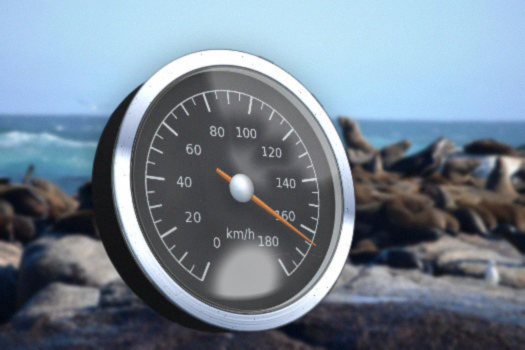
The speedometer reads 165 km/h
